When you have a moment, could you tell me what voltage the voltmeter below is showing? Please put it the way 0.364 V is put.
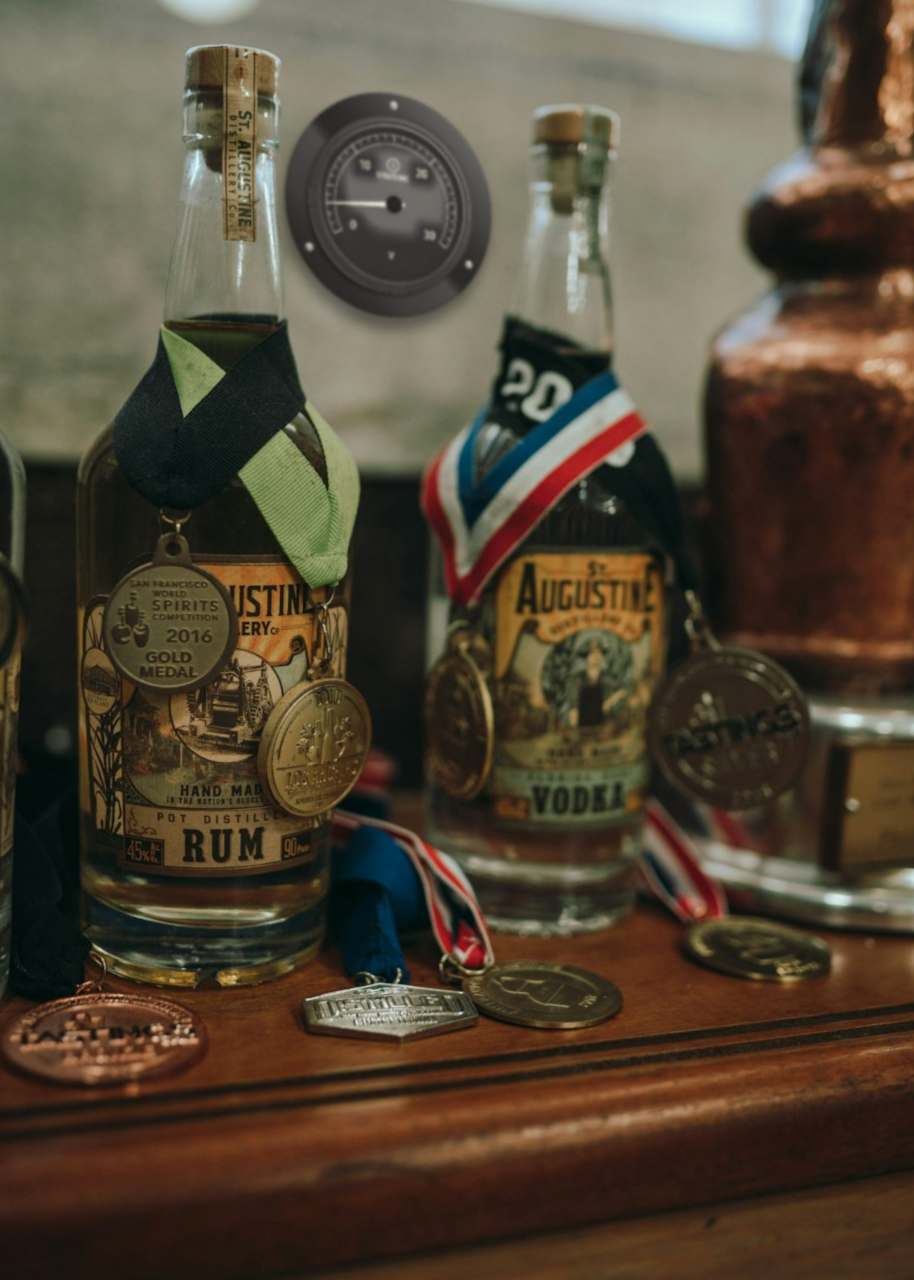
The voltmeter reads 3 V
